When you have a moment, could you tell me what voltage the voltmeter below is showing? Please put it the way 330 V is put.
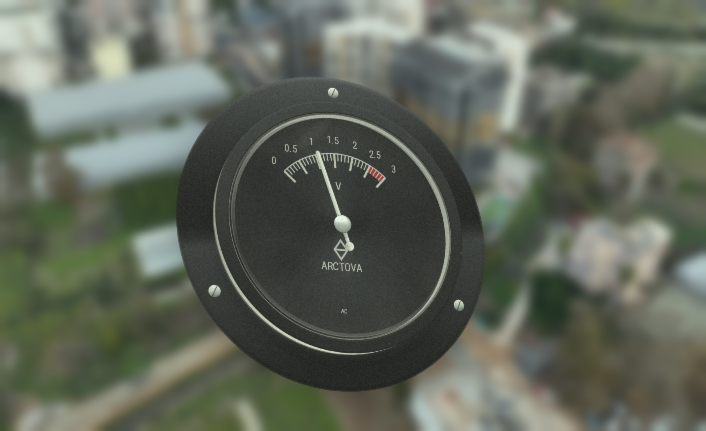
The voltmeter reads 1 V
